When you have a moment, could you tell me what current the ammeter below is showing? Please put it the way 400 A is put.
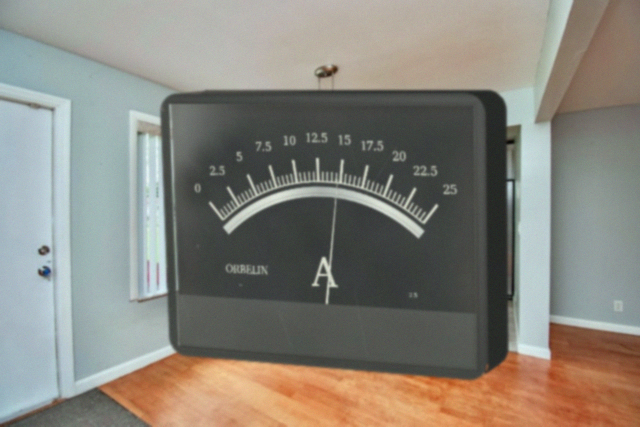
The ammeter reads 15 A
